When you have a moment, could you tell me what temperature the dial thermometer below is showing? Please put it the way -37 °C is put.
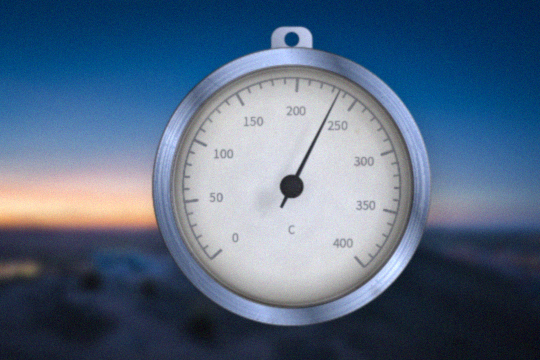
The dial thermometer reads 235 °C
